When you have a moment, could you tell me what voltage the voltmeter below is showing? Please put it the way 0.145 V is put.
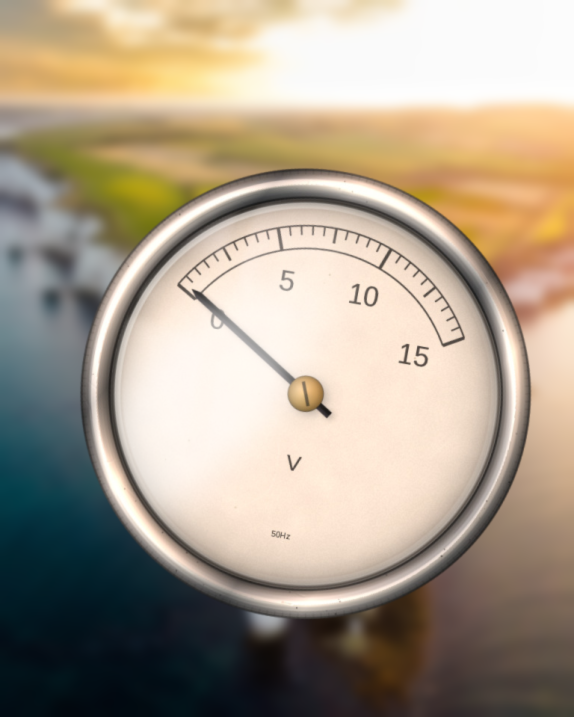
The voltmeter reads 0.25 V
